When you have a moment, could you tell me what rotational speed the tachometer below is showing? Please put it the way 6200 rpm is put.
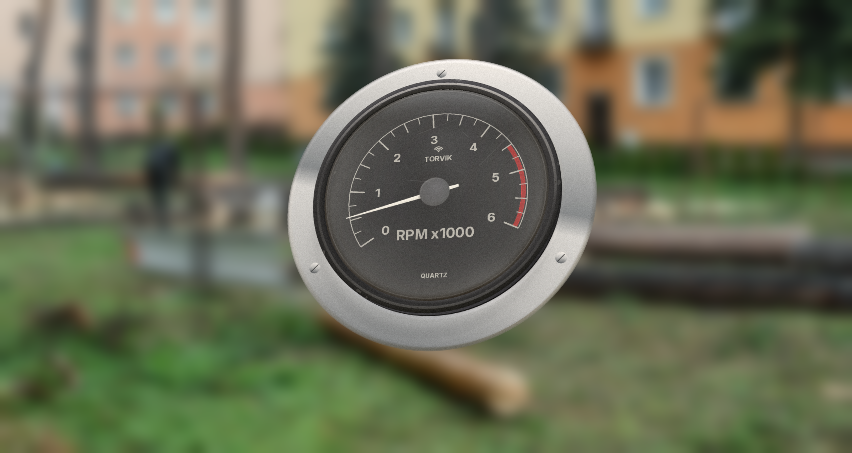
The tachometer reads 500 rpm
